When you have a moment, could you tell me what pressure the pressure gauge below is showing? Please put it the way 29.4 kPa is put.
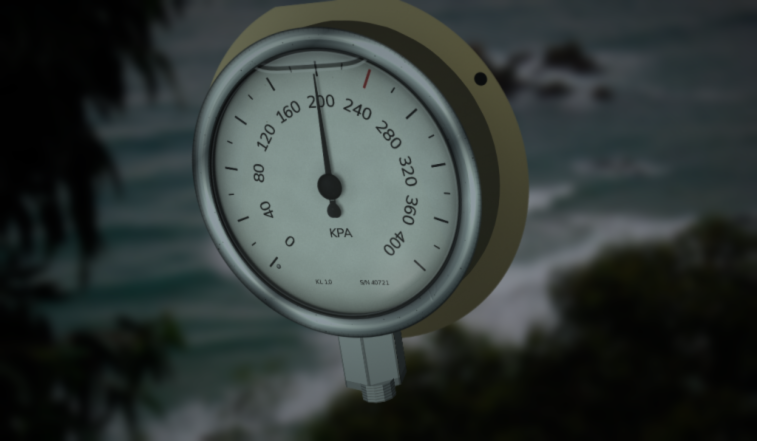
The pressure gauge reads 200 kPa
